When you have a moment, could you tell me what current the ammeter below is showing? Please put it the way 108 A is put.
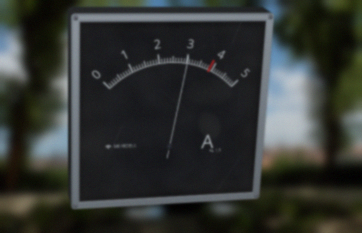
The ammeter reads 3 A
